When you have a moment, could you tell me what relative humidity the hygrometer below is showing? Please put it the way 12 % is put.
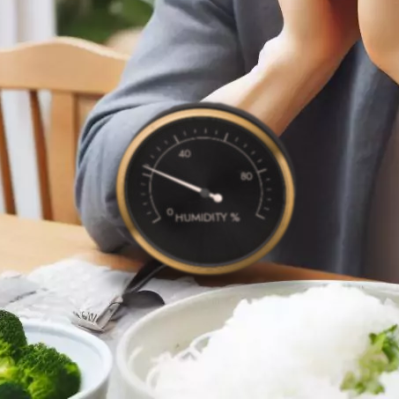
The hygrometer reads 24 %
